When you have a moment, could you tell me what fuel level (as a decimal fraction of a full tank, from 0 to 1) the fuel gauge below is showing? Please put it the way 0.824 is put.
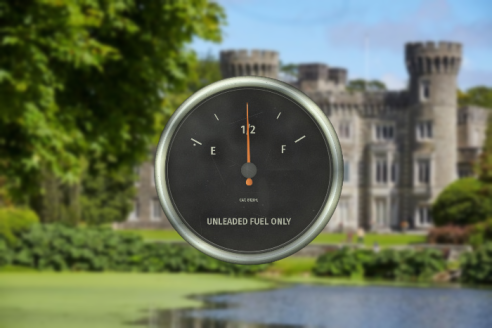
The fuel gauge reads 0.5
